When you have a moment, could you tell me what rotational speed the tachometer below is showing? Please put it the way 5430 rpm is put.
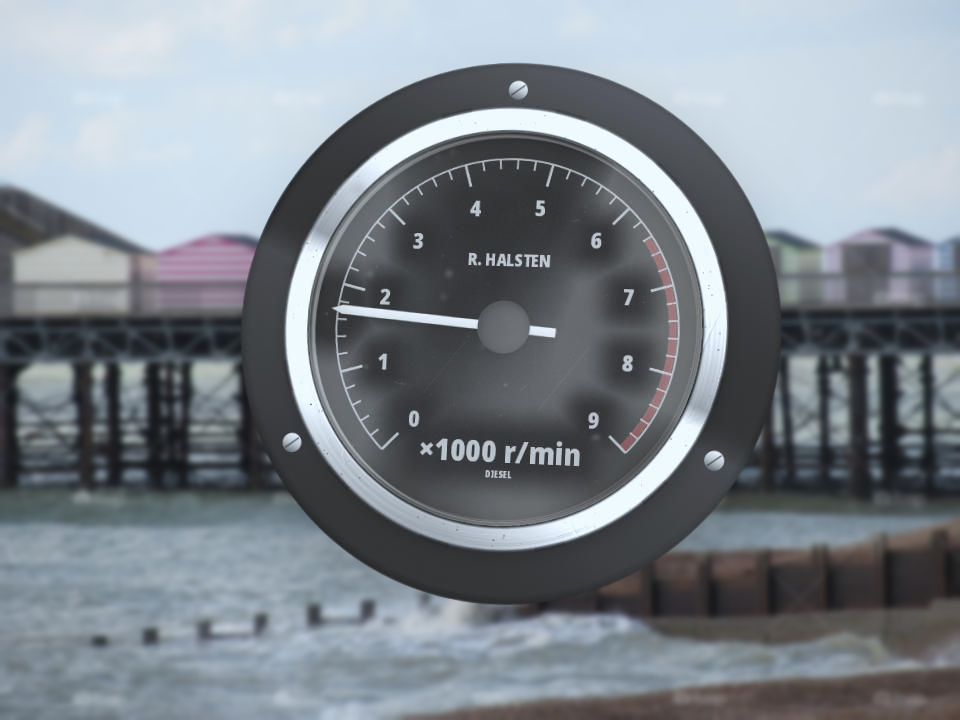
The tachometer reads 1700 rpm
